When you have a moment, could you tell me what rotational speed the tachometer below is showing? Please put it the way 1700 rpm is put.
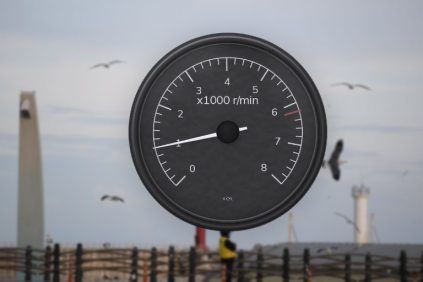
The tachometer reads 1000 rpm
